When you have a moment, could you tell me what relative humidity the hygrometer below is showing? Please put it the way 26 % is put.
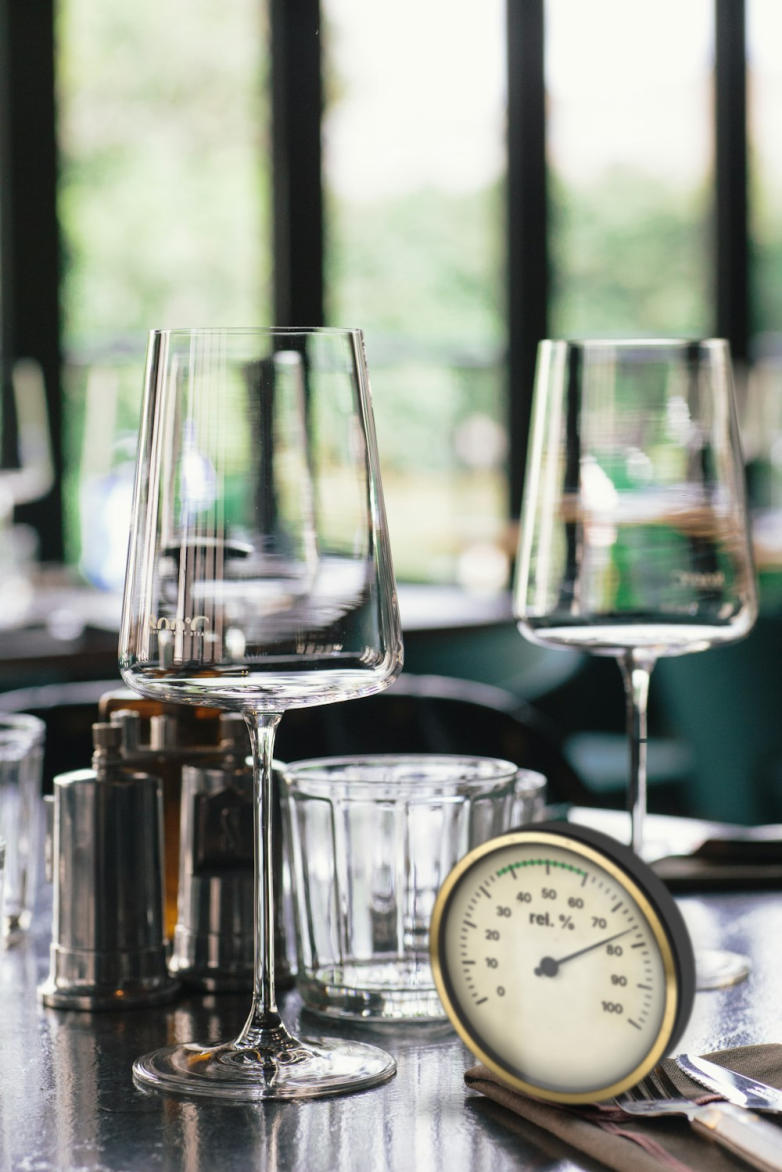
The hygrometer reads 76 %
